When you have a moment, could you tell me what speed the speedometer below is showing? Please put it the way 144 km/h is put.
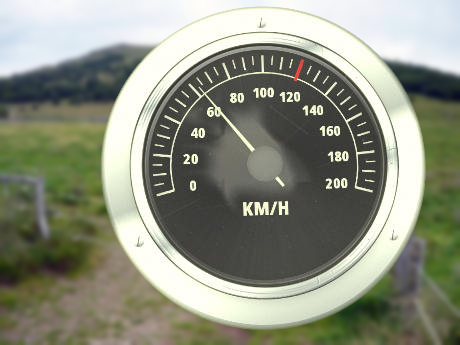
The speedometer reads 62.5 km/h
